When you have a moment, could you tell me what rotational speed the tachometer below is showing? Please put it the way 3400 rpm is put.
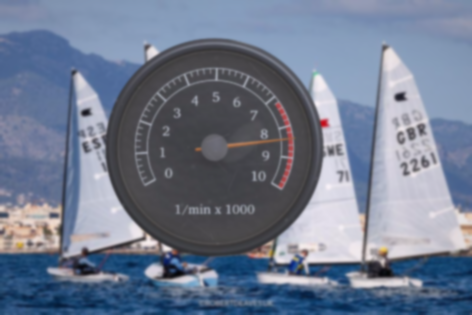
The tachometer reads 8400 rpm
